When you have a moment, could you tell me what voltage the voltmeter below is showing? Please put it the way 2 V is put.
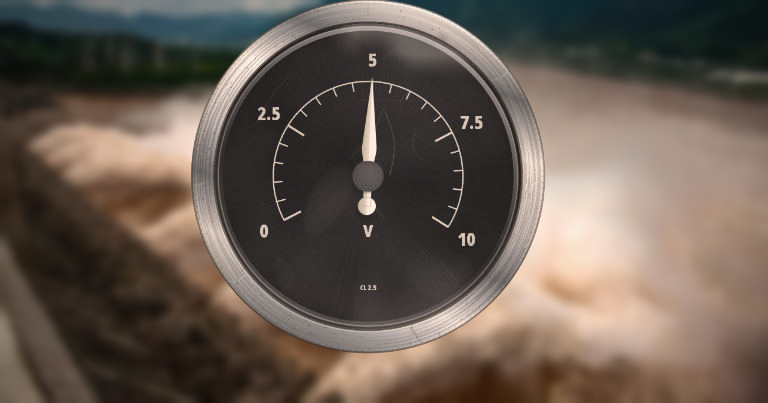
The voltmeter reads 5 V
